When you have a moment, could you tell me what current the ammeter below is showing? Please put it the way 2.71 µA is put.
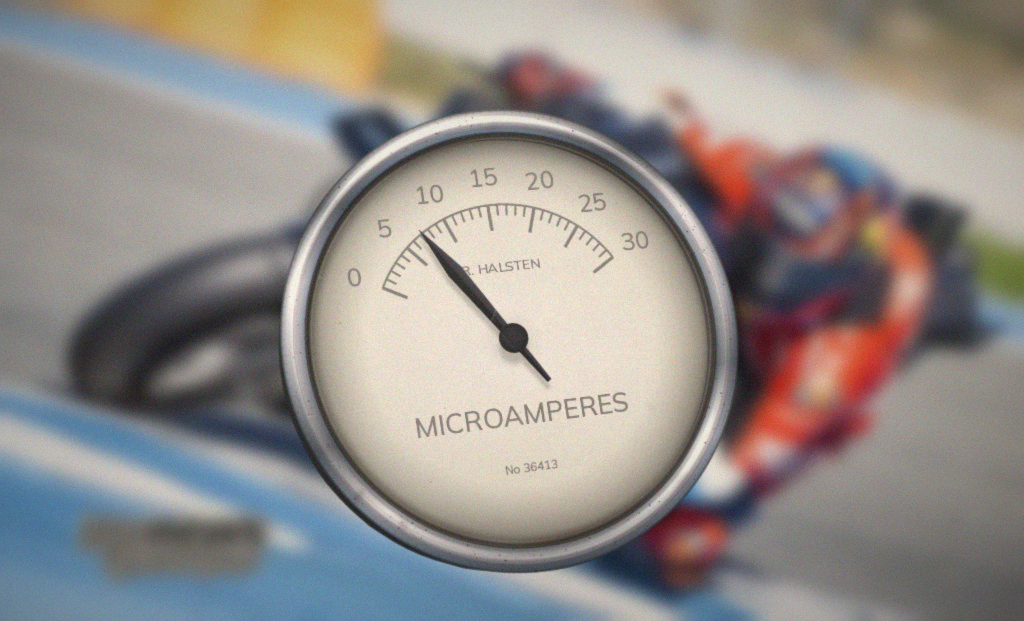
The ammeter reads 7 µA
